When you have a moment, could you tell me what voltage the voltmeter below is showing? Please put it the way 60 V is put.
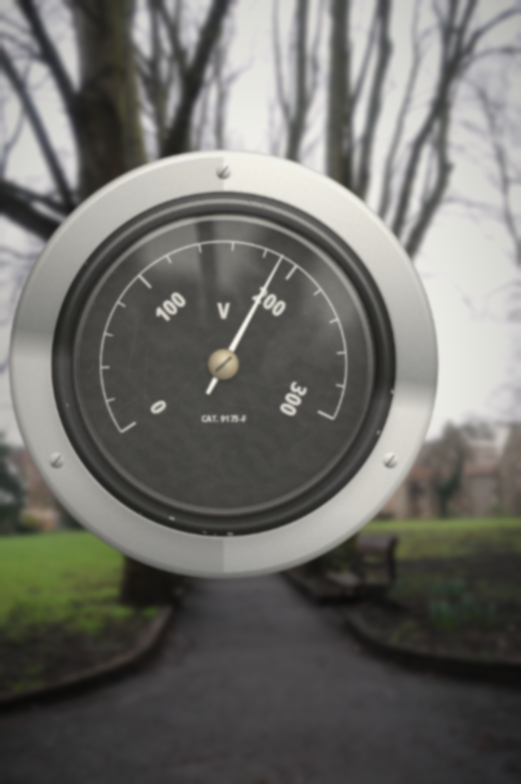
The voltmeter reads 190 V
